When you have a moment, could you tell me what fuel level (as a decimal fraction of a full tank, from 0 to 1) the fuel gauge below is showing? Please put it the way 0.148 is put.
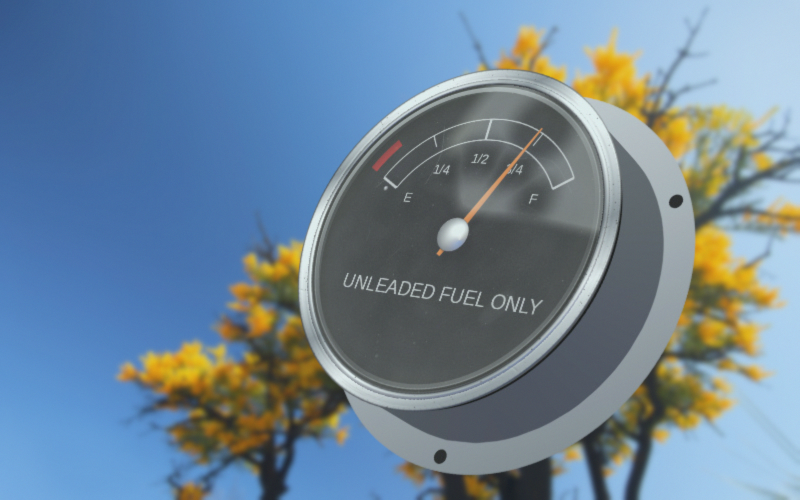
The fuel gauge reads 0.75
